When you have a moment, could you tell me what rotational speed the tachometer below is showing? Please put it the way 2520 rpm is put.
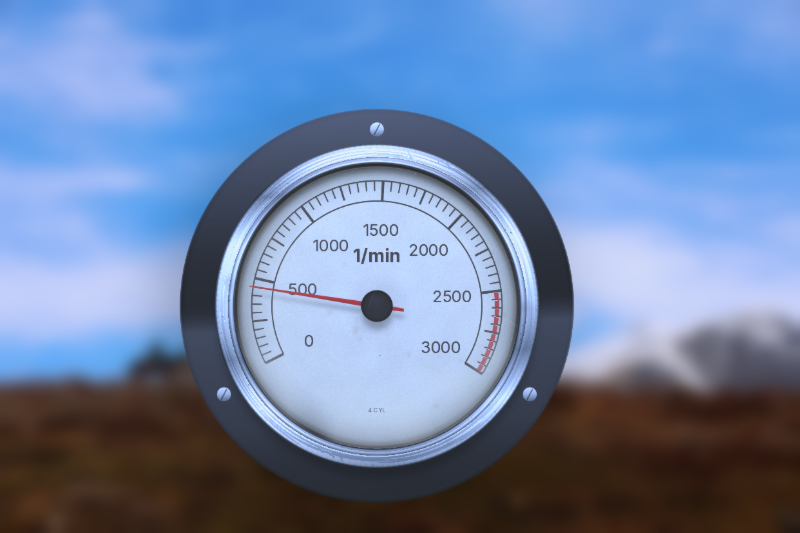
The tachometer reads 450 rpm
